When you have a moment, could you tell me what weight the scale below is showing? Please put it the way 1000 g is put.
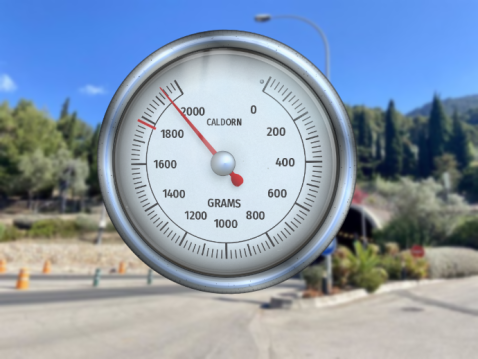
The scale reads 1940 g
